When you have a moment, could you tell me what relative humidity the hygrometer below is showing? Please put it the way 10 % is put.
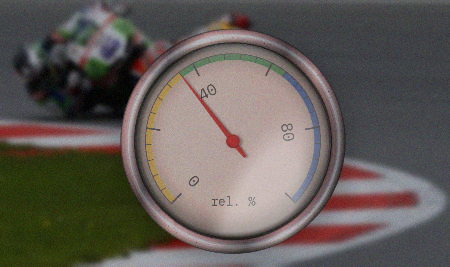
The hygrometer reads 36 %
